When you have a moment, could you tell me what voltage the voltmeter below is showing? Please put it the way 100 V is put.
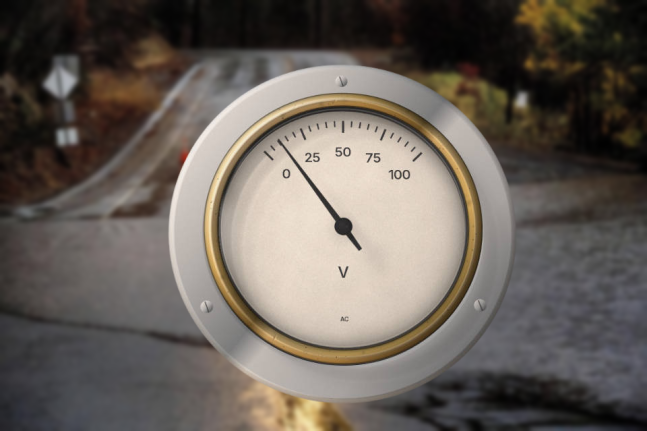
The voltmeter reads 10 V
